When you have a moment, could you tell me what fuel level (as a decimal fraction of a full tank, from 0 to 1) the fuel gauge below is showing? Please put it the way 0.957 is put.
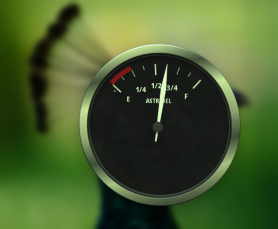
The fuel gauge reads 0.625
